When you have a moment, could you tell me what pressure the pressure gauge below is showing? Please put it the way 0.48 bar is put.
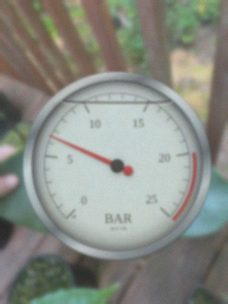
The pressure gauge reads 6.5 bar
